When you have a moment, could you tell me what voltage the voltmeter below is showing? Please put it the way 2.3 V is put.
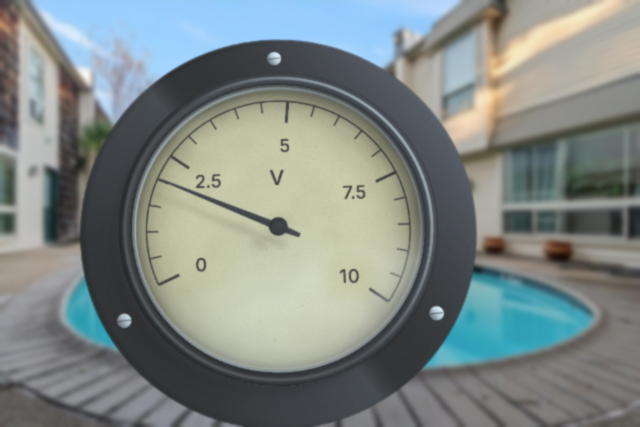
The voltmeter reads 2 V
